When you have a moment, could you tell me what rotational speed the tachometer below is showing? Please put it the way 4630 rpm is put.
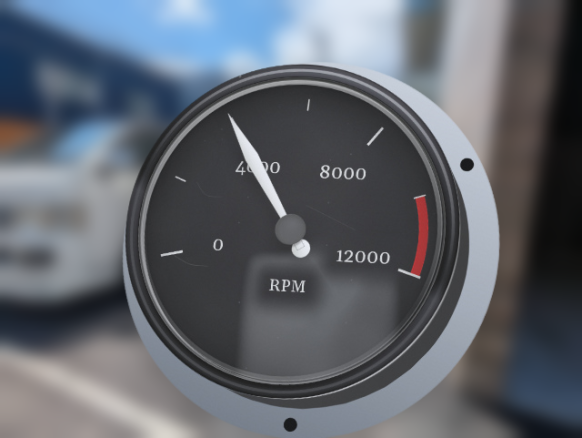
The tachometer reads 4000 rpm
